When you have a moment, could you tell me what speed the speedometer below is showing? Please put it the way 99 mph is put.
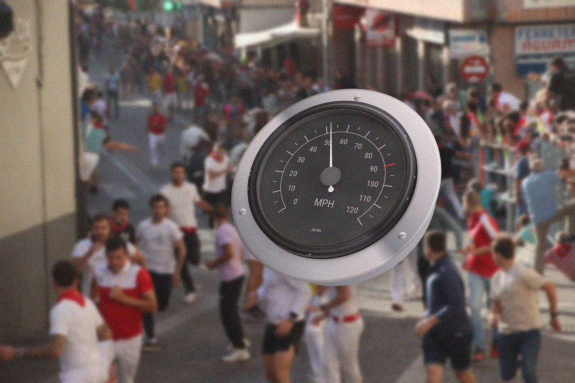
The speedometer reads 52.5 mph
